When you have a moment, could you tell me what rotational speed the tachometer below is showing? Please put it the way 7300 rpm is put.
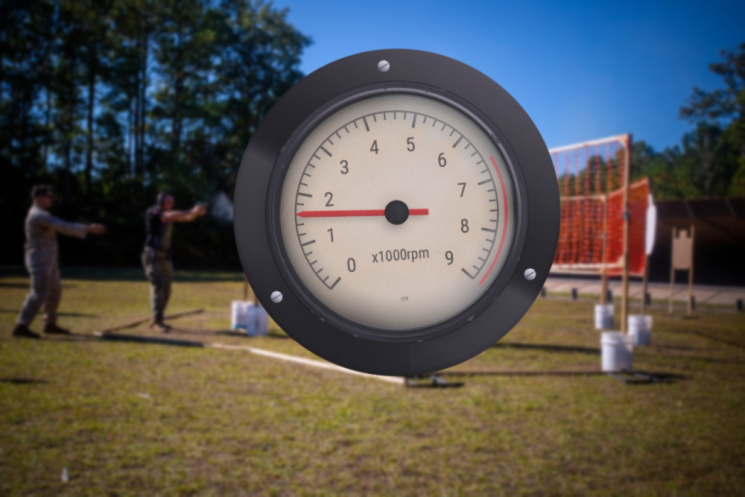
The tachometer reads 1600 rpm
